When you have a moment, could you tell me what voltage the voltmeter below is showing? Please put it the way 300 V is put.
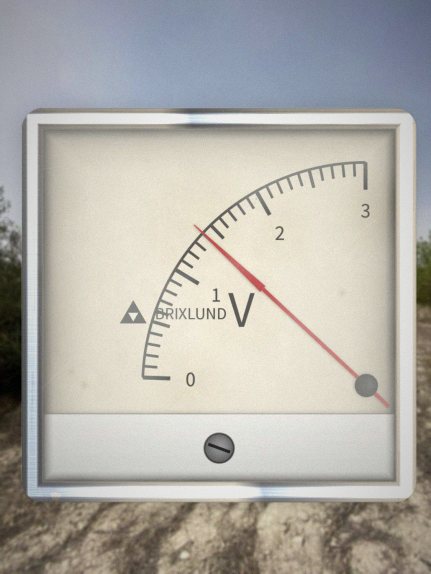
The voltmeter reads 1.4 V
